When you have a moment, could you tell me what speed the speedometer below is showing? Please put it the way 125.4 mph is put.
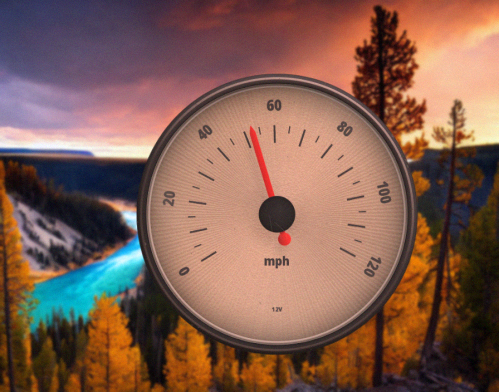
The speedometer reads 52.5 mph
